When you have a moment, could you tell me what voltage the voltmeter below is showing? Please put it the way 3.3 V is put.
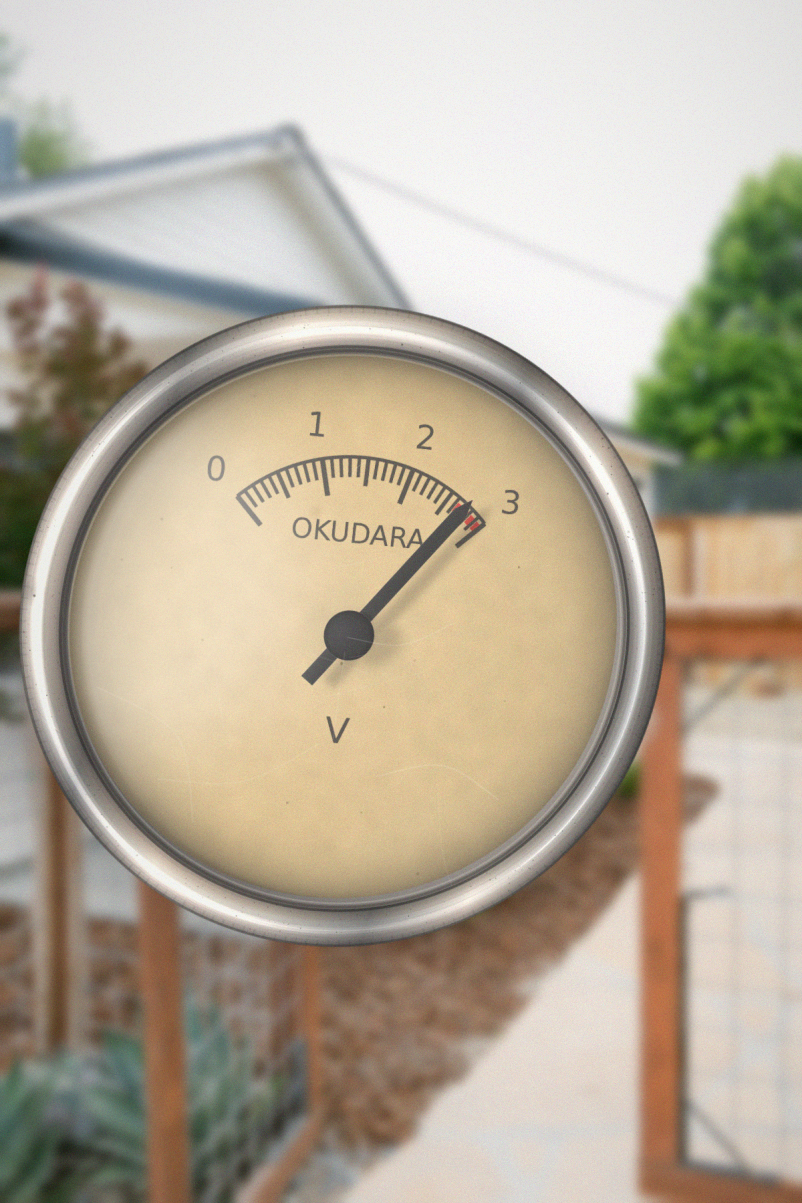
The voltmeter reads 2.7 V
